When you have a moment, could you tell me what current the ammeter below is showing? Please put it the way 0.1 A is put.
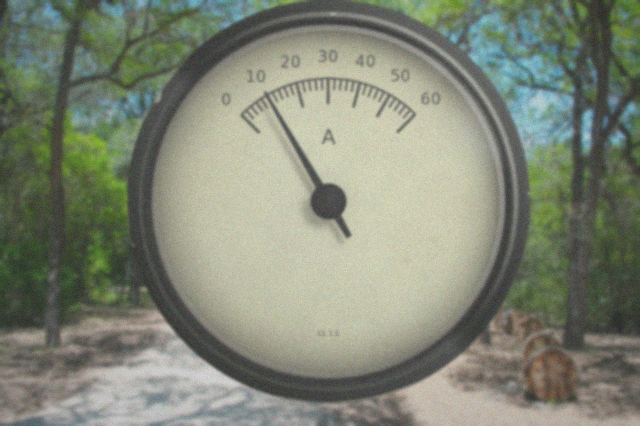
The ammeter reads 10 A
